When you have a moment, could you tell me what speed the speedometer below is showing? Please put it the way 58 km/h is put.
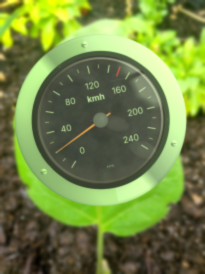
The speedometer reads 20 km/h
